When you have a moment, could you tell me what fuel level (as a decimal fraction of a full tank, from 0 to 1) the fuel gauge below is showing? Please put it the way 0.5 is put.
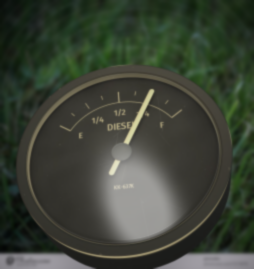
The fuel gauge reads 0.75
